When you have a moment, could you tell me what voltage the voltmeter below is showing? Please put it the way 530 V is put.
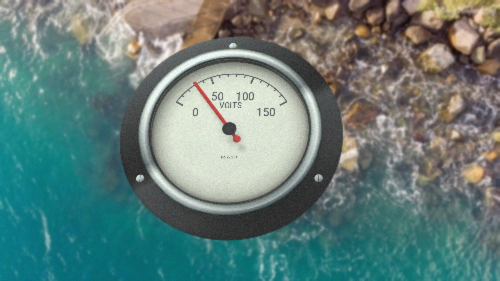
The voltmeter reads 30 V
